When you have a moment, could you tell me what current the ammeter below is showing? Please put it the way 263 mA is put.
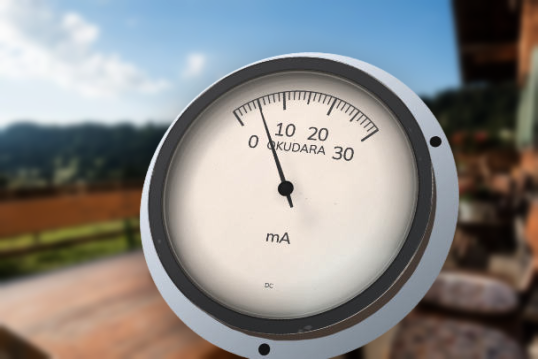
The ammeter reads 5 mA
